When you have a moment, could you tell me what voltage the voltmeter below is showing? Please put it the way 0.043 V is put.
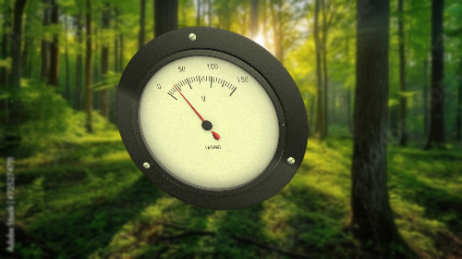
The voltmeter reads 25 V
